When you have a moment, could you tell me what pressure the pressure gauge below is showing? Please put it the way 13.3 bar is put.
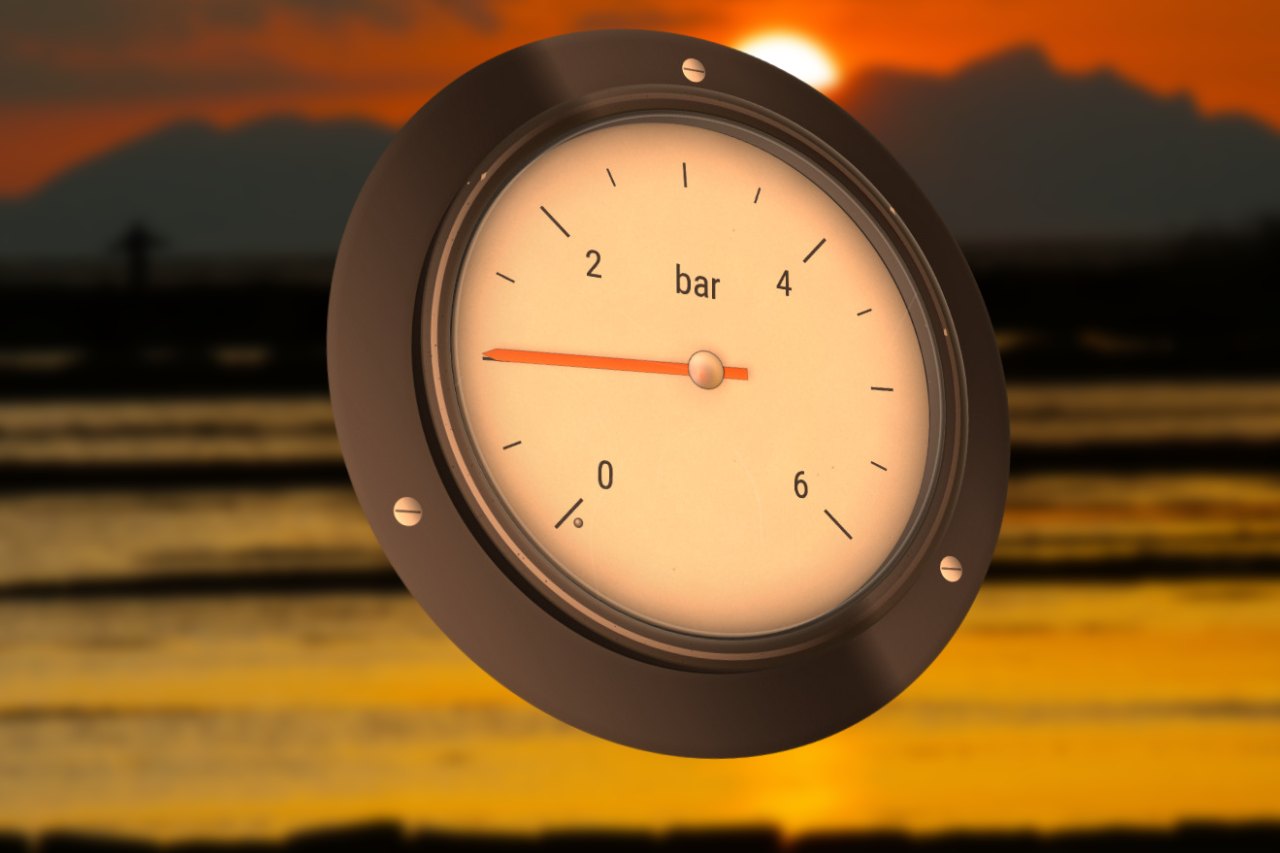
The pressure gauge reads 1 bar
